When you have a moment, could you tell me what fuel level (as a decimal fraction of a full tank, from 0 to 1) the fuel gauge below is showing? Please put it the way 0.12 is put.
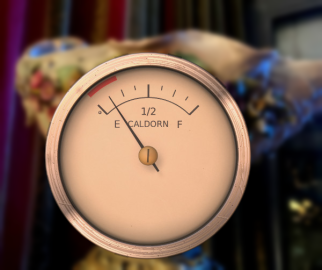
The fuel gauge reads 0.125
